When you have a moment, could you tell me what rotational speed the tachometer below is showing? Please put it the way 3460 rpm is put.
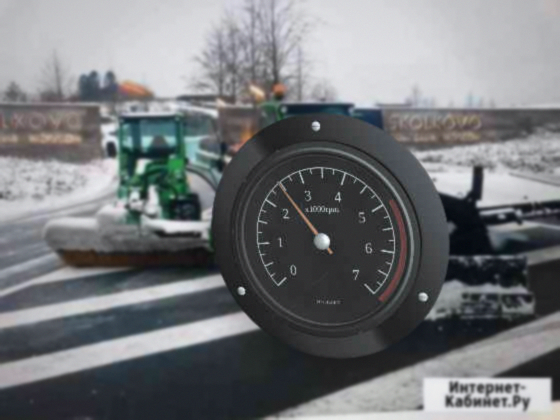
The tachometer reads 2500 rpm
